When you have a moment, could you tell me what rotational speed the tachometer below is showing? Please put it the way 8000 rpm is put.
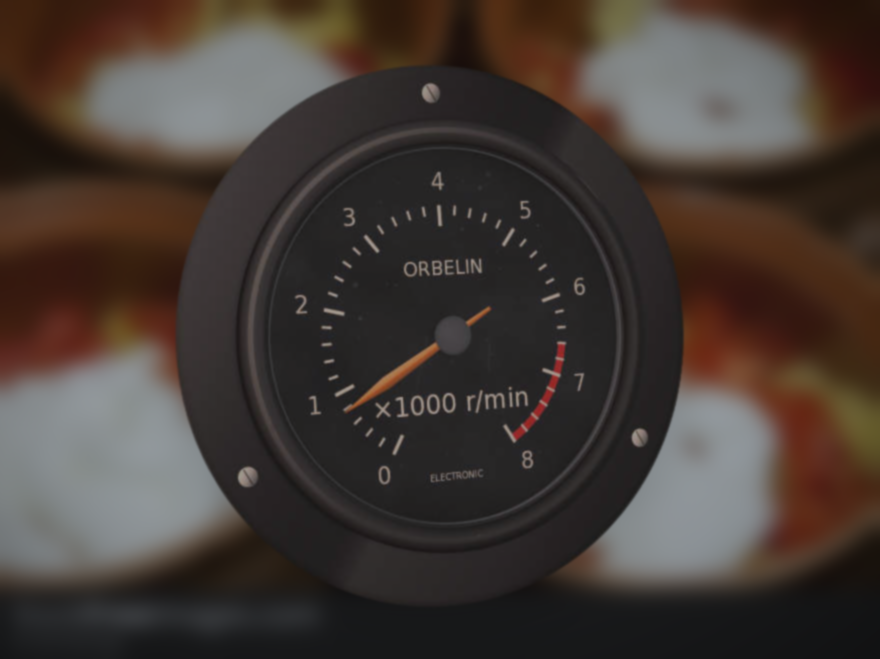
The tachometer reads 800 rpm
